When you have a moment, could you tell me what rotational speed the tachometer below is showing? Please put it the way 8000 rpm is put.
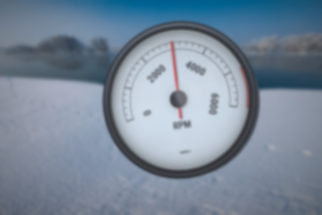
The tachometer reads 3000 rpm
